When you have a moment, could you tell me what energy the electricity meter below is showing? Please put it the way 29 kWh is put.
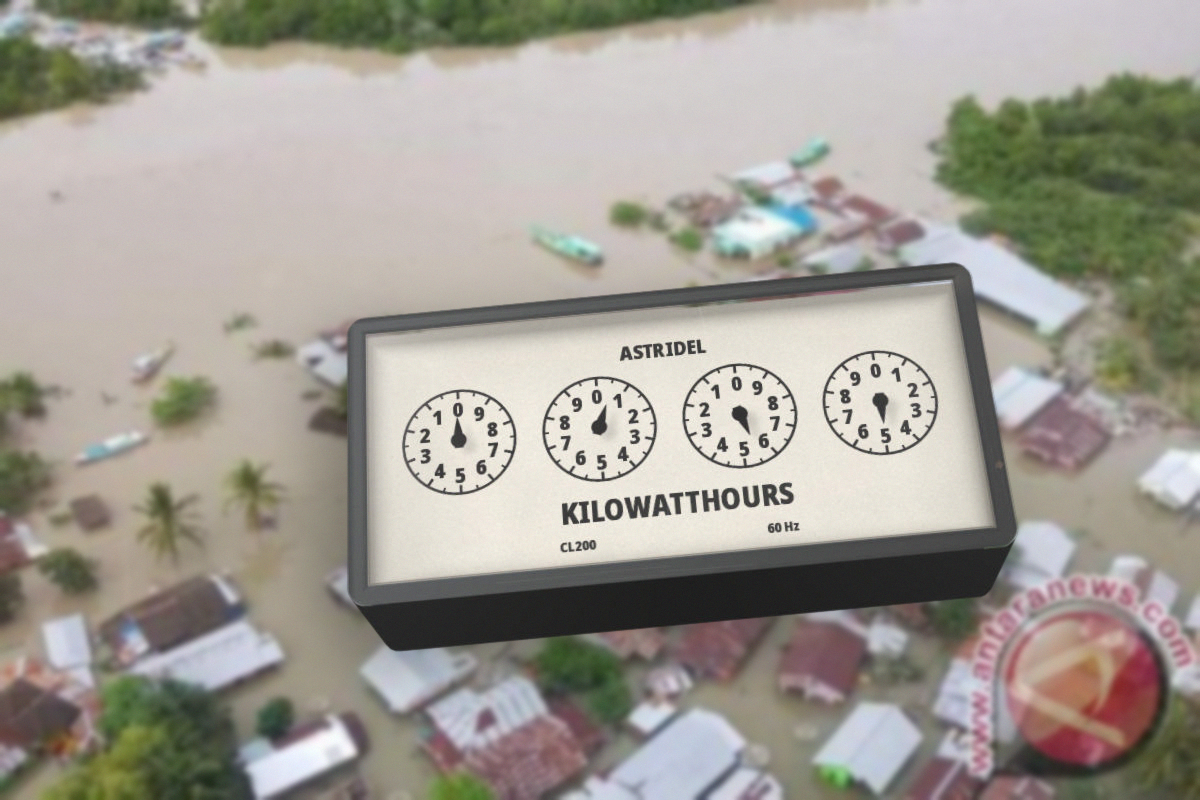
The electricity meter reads 55 kWh
